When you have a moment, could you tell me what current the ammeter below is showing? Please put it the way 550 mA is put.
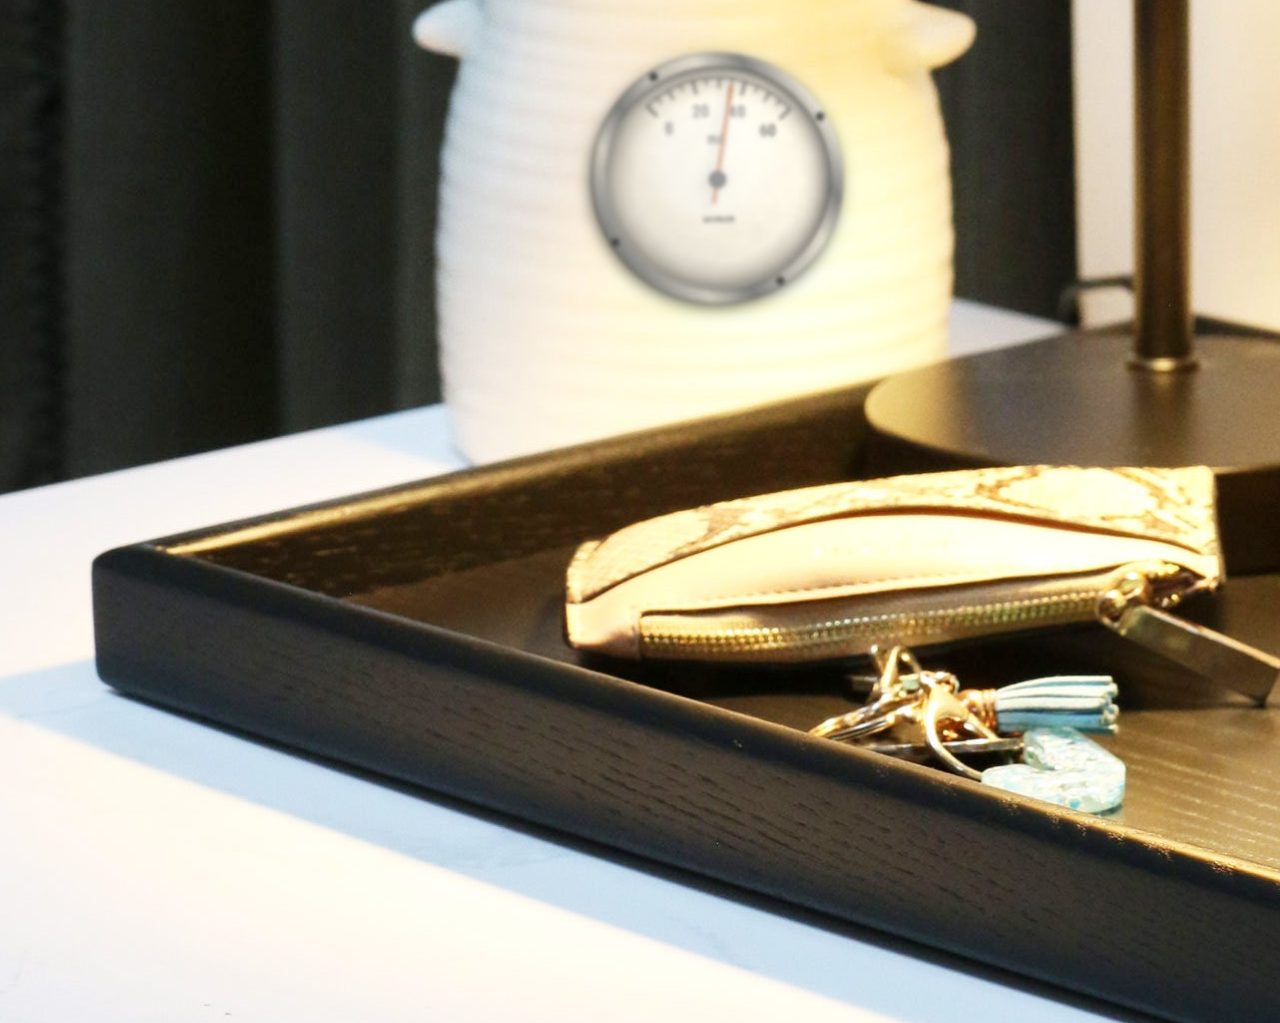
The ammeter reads 35 mA
